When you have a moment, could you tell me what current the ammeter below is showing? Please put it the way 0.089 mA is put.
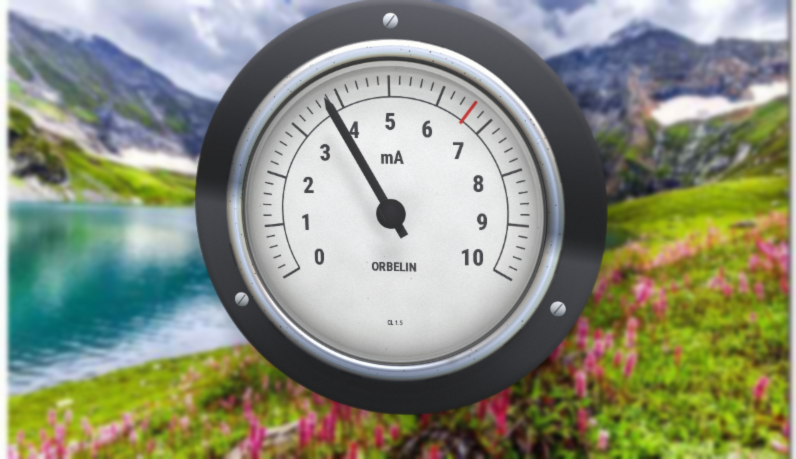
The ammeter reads 3.8 mA
